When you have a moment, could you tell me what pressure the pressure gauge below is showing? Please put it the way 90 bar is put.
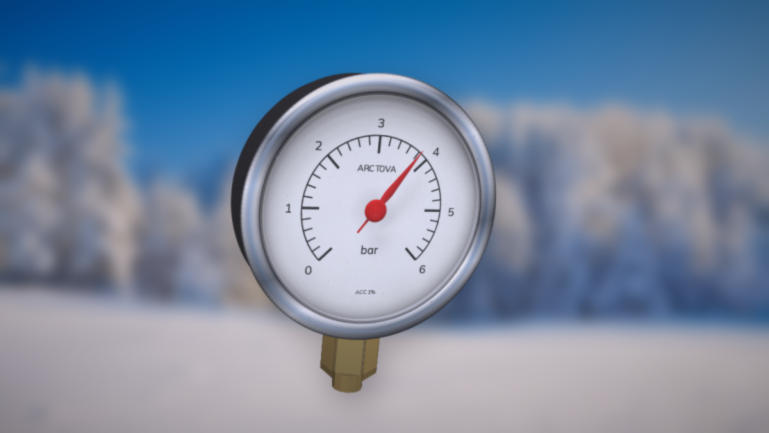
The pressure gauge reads 3.8 bar
